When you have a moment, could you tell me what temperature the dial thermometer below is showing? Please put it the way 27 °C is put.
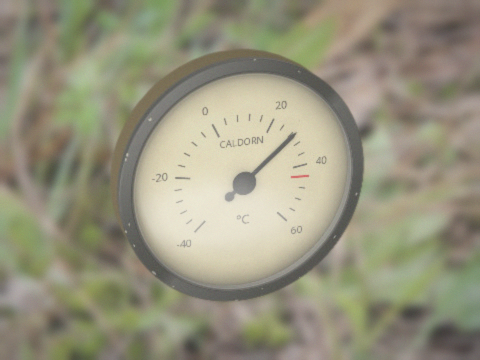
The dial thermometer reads 28 °C
